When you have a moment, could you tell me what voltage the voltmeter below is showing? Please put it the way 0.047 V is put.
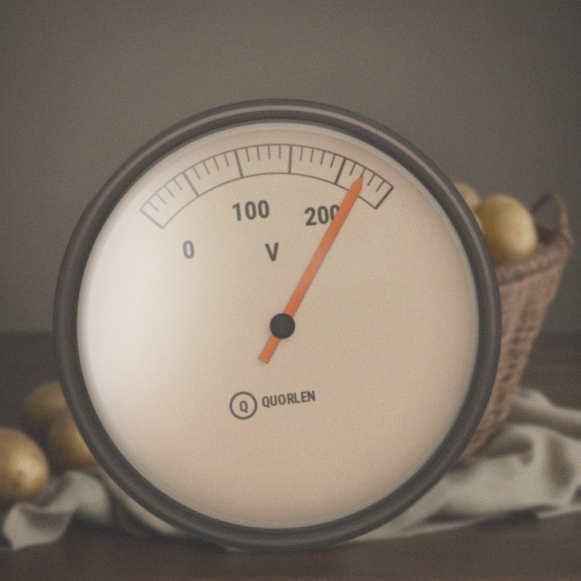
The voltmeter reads 220 V
